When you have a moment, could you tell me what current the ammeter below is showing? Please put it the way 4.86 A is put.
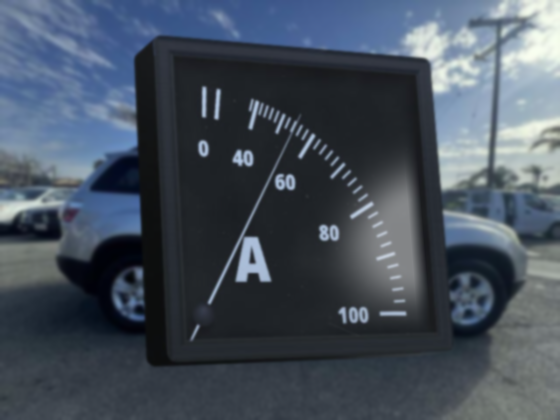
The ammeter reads 54 A
